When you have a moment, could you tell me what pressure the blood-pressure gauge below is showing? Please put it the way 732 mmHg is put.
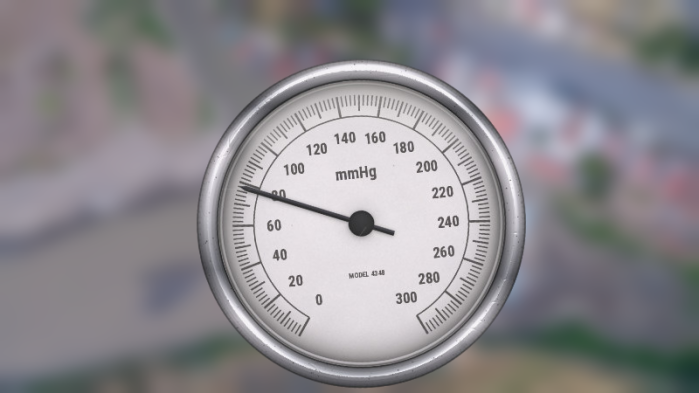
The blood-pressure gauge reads 78 mmHg
